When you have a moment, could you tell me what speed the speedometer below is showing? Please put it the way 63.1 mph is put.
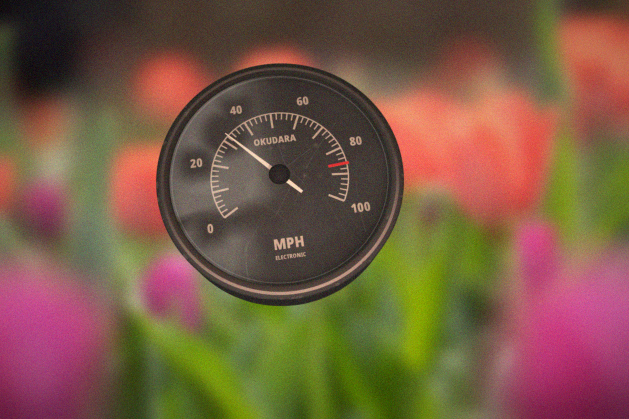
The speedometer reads 32 mph
